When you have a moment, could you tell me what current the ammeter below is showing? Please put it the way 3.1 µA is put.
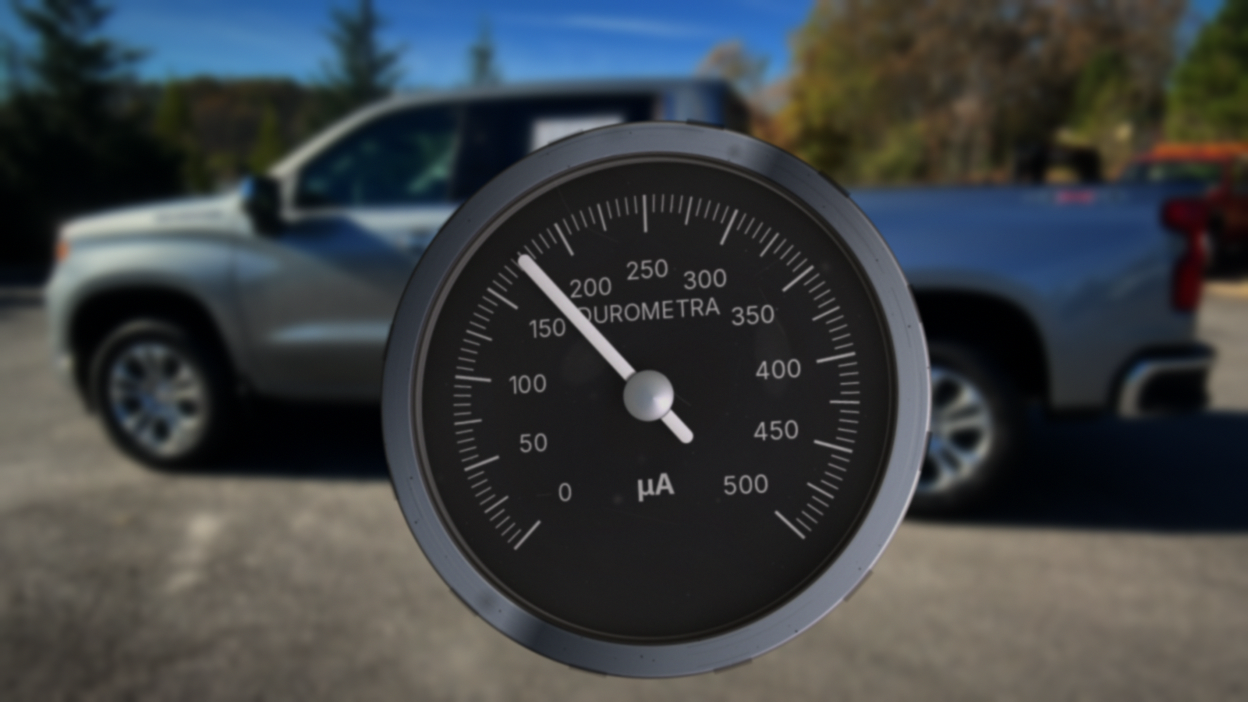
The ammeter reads 175 µA
